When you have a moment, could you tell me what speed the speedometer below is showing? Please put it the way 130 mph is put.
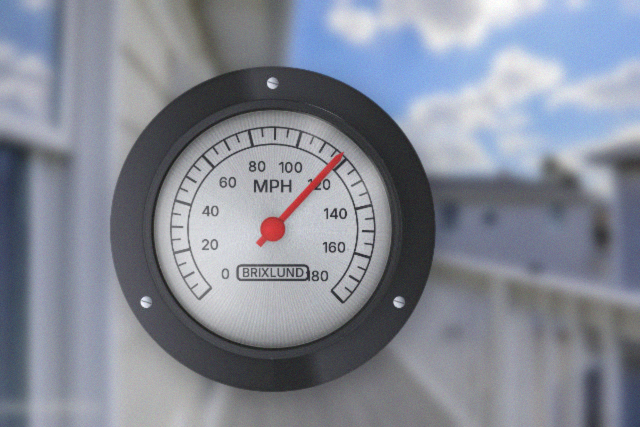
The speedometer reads 117.5 mph
